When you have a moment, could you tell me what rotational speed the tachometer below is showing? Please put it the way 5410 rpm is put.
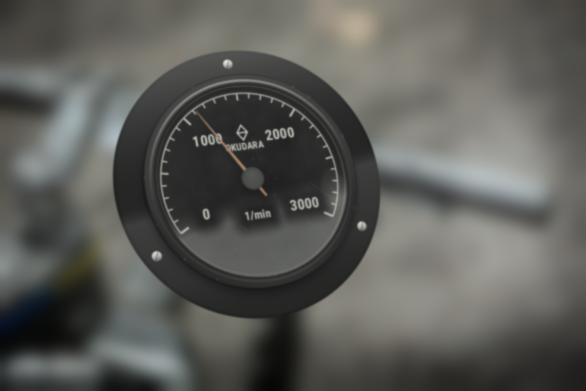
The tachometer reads 1100 rpm
